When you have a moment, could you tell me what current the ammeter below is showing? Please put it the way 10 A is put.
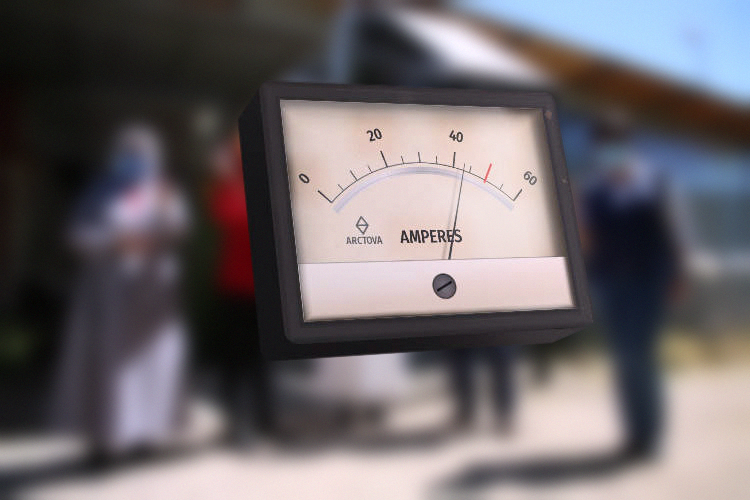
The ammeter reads 42.5 A
